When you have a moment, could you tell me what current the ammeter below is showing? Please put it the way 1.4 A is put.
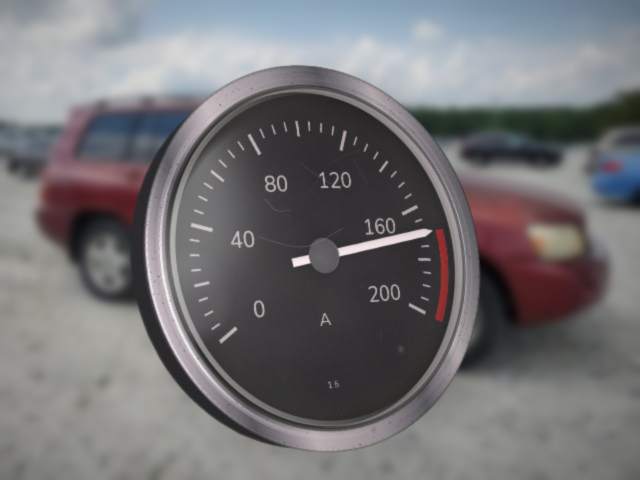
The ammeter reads 170 A
